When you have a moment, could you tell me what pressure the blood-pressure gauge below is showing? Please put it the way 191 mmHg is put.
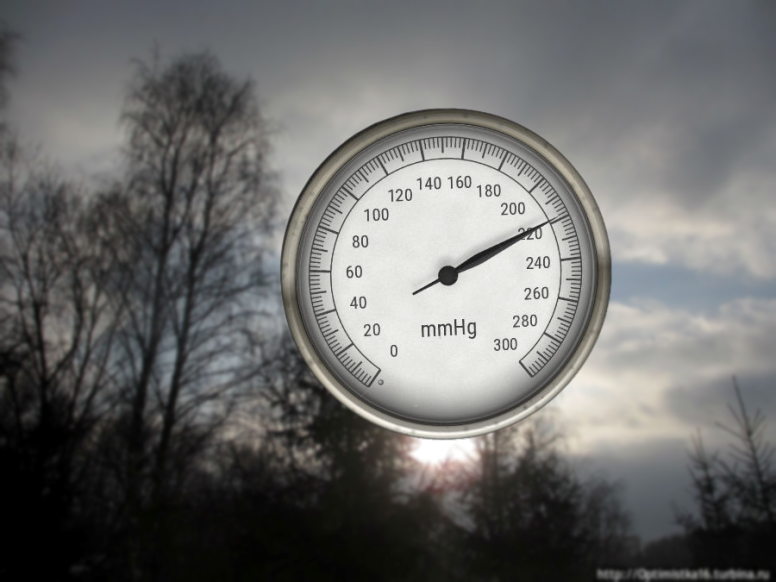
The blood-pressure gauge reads 218 mmHg
